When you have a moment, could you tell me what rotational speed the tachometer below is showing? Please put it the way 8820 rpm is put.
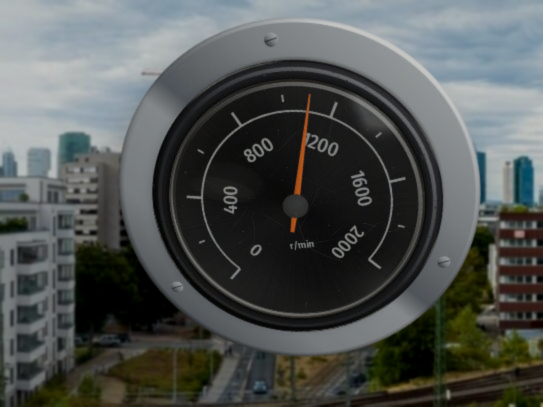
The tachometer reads 1100 rpm
